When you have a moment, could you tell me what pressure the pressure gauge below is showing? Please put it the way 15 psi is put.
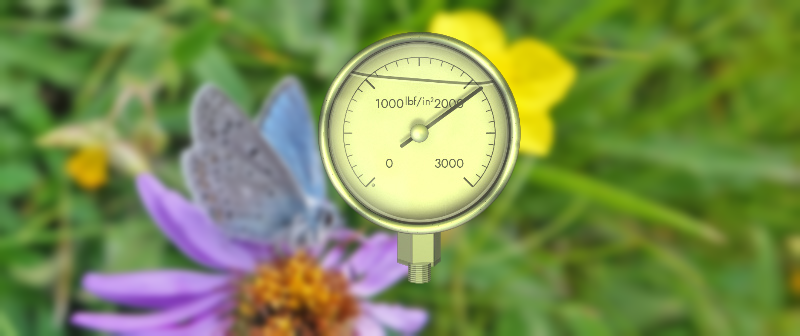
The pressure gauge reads 2100 psi
